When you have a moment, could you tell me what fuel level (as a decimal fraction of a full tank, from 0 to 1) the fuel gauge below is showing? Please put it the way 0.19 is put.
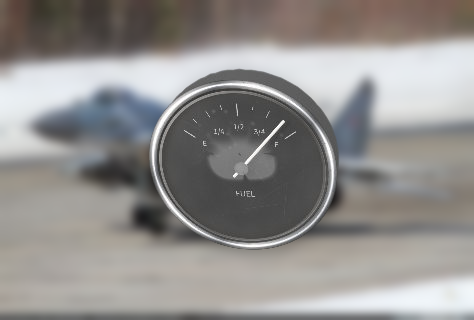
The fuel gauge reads 0.875
